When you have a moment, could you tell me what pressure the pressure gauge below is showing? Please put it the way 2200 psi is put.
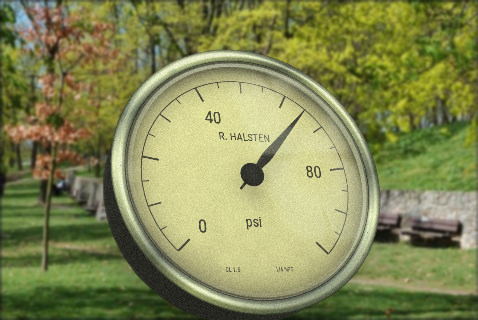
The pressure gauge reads 65 psi
